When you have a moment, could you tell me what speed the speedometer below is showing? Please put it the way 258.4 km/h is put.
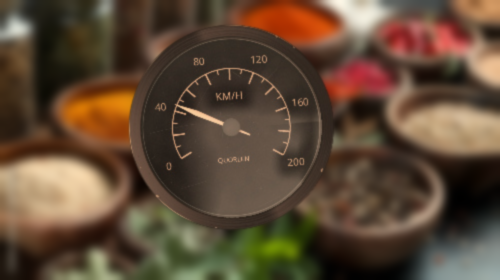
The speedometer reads 45 km/h
